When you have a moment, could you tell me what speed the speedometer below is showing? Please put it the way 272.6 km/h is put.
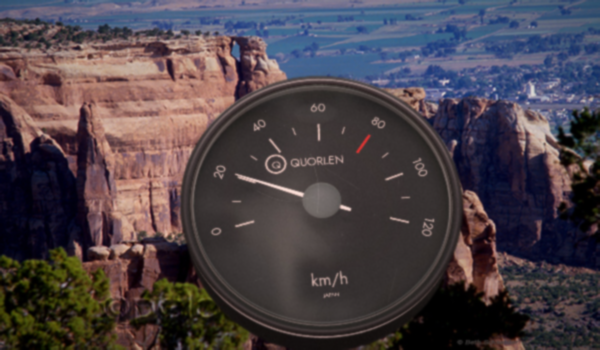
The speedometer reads 20 km/h
